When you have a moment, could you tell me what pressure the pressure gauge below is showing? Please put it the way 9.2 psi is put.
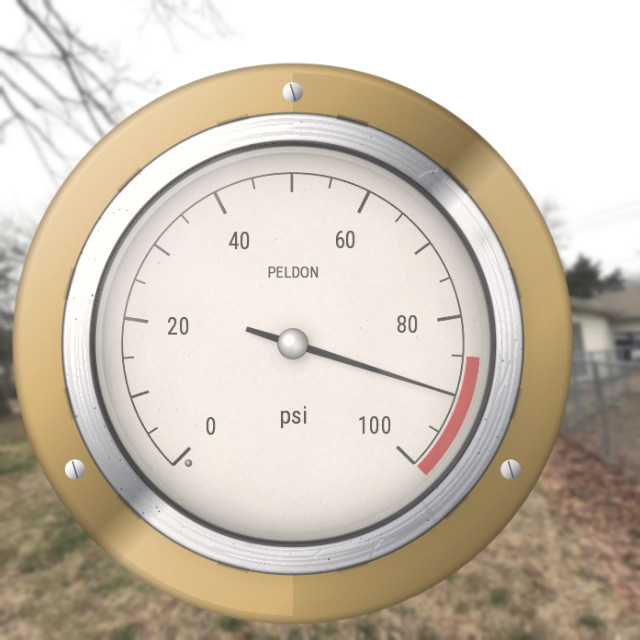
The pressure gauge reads 90 psi
